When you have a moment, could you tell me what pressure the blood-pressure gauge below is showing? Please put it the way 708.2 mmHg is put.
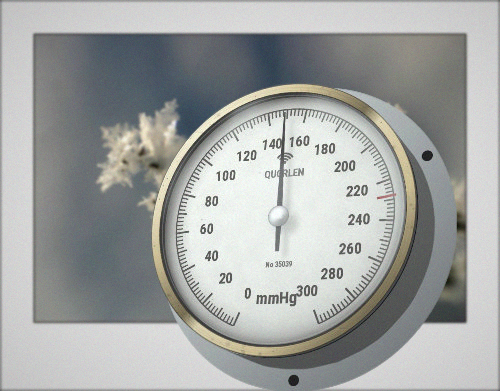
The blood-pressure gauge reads 150 mmHg
